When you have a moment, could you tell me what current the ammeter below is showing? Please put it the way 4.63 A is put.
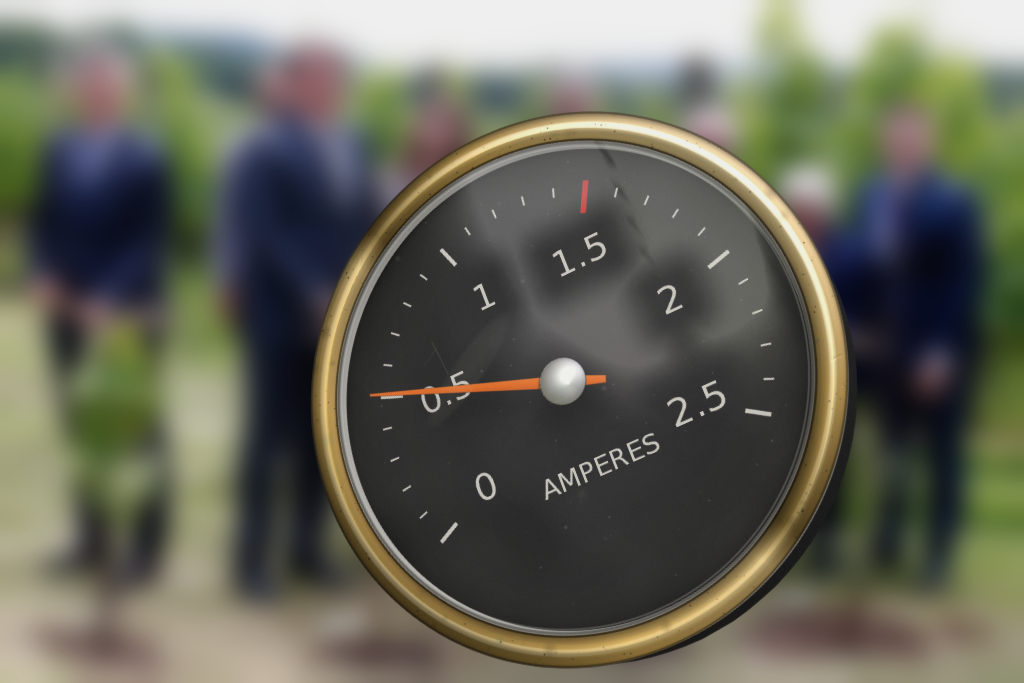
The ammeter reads 0.5 A
